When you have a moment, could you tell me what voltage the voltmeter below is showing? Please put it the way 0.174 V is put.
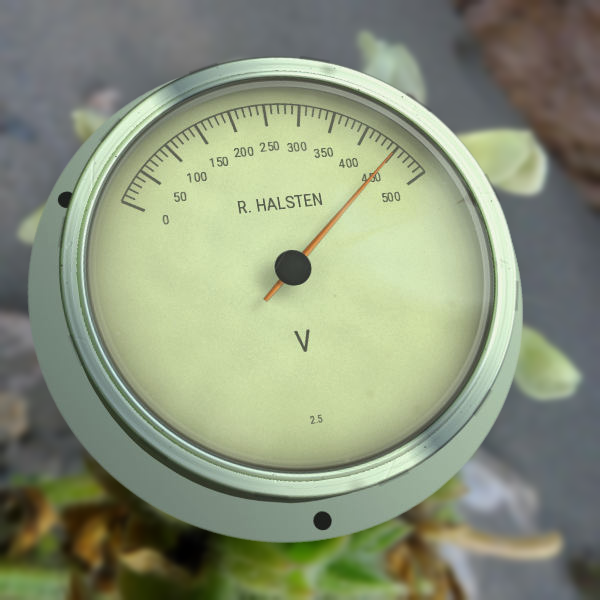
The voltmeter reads 450 V
